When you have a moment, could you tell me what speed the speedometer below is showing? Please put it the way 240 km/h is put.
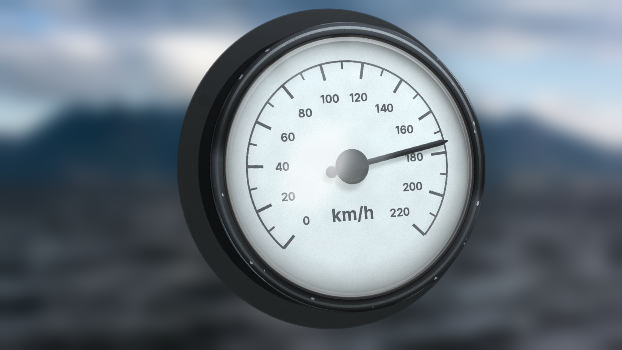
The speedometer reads 175 km/h
